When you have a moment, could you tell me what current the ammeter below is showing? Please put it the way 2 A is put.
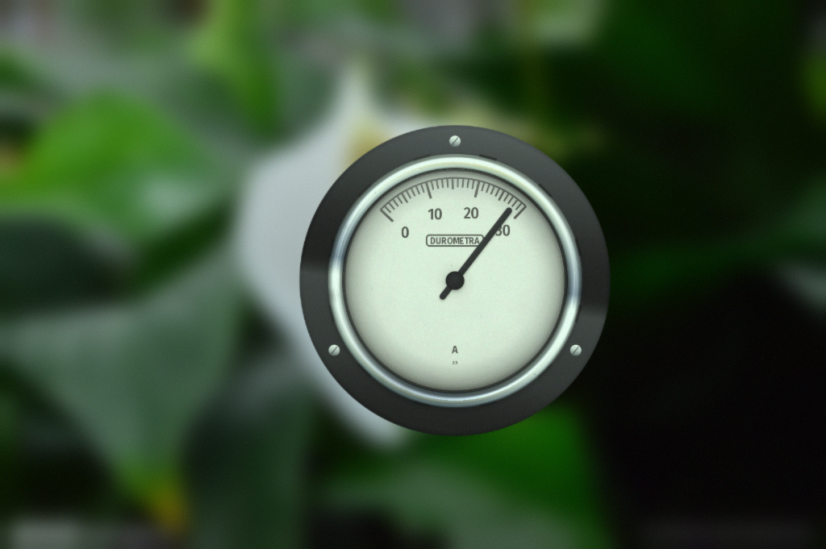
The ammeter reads 28 A
